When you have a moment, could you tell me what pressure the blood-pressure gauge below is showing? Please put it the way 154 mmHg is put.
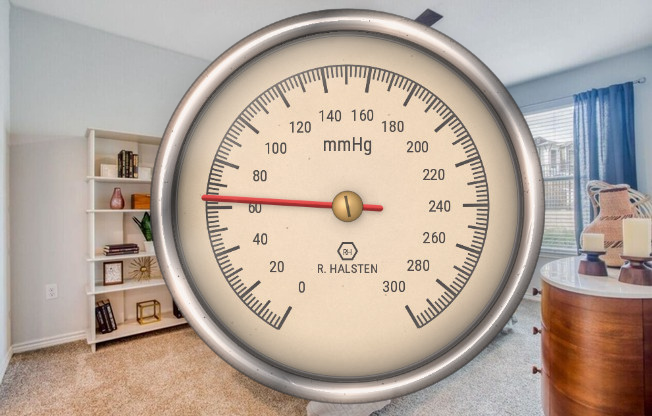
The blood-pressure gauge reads 64 mmHg
